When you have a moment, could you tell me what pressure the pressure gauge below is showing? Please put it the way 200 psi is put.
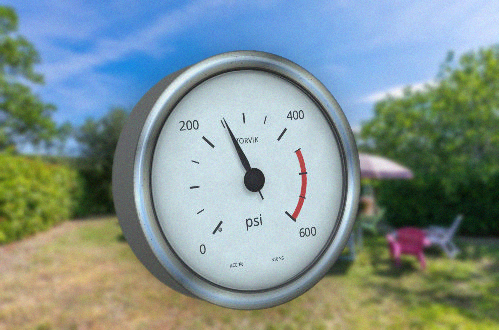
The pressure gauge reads 250 psi
